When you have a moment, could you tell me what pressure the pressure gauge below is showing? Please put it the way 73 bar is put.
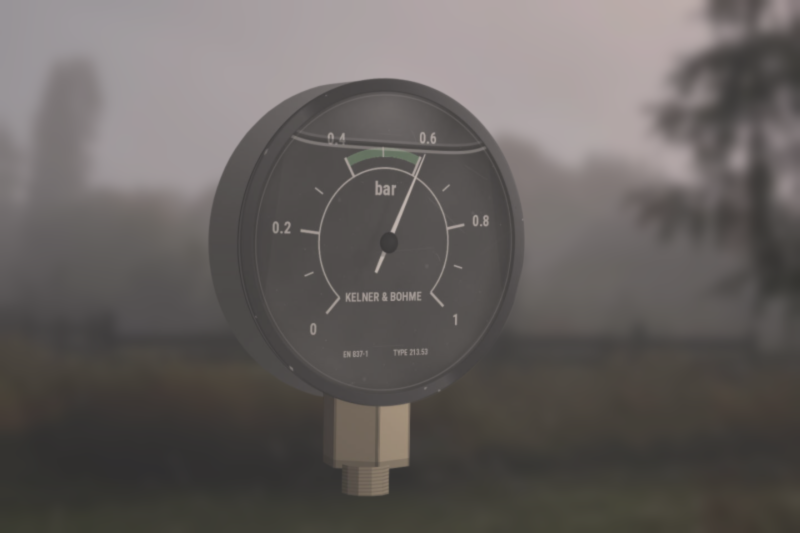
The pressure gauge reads 0.6 bar
